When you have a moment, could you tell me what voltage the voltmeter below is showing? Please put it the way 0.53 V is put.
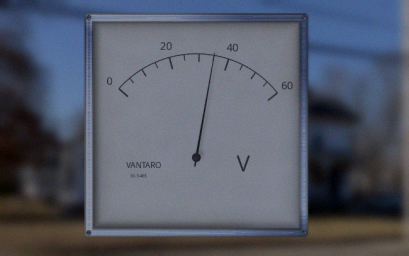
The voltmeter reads 35 V
